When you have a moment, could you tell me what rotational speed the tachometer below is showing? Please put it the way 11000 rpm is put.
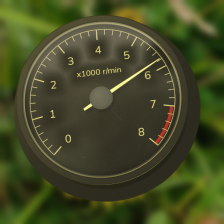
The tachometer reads 5800 rpm
